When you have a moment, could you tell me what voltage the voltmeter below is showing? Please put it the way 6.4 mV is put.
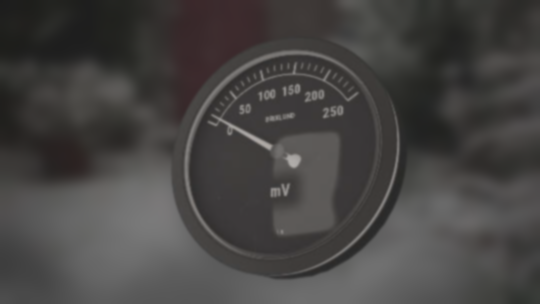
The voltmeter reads 10 mV
